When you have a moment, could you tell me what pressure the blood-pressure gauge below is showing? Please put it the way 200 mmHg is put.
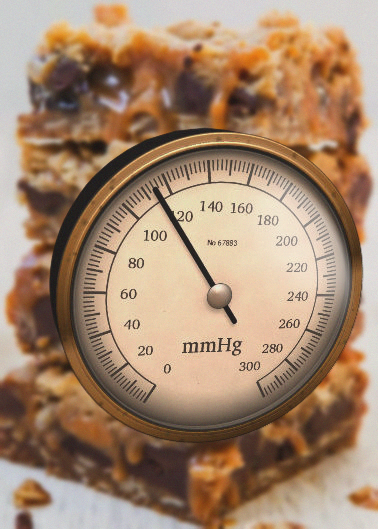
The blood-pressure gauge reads 114 mmHg
